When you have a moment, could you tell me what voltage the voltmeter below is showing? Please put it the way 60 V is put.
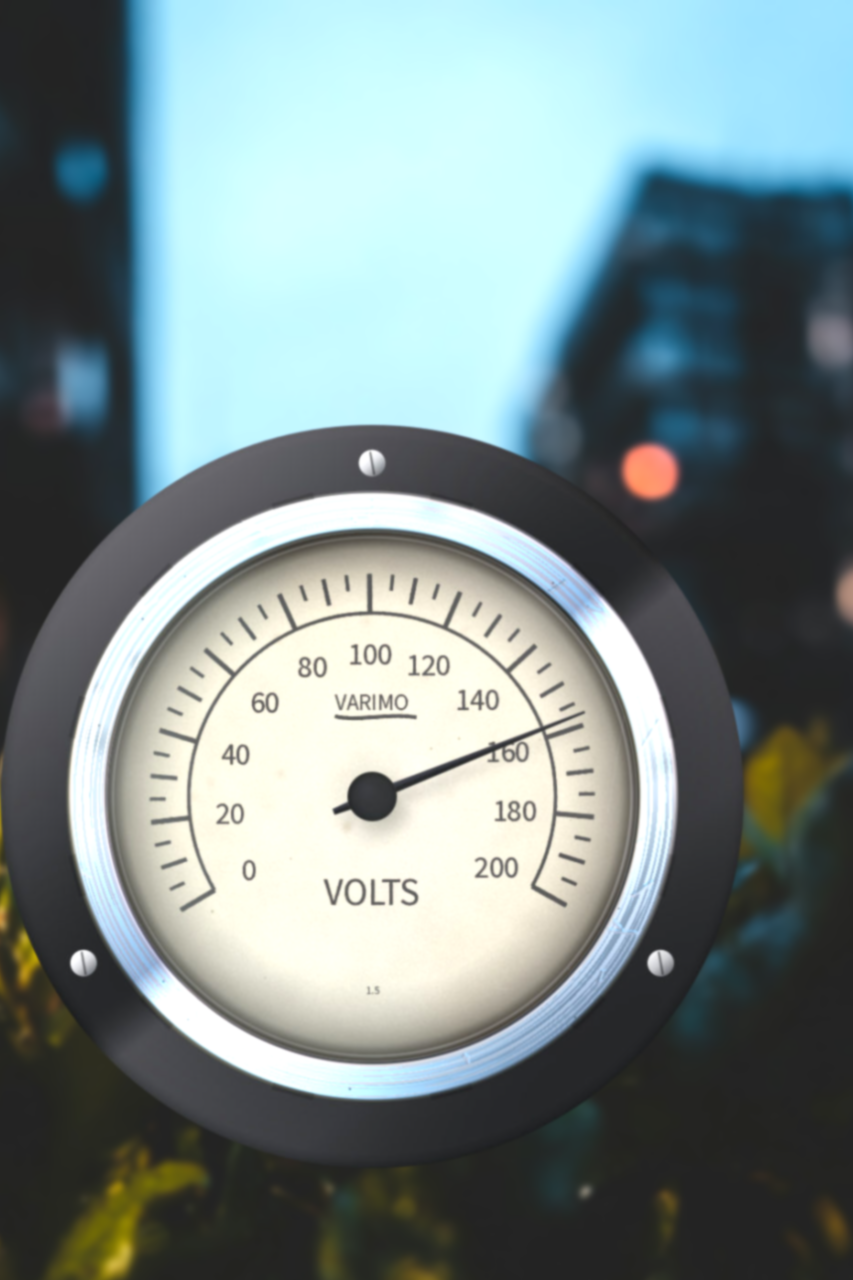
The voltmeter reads 157.5 V
